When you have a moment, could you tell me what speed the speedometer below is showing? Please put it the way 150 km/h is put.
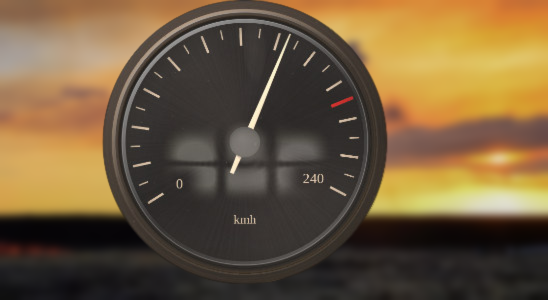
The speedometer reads 145 km/h
